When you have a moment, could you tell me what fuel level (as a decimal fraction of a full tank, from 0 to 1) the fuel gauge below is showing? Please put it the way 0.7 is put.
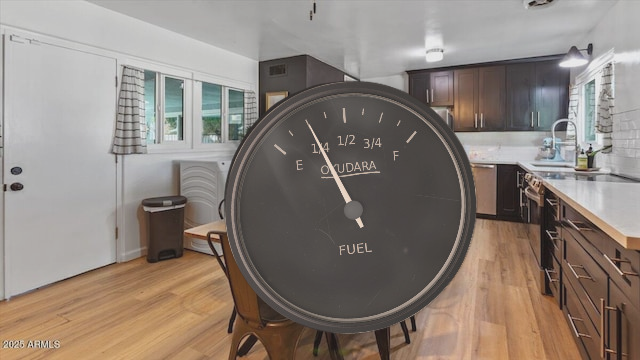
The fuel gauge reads 0.25
